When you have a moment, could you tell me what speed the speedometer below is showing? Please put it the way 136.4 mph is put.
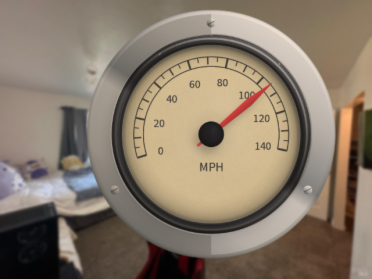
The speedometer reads 105 mph
